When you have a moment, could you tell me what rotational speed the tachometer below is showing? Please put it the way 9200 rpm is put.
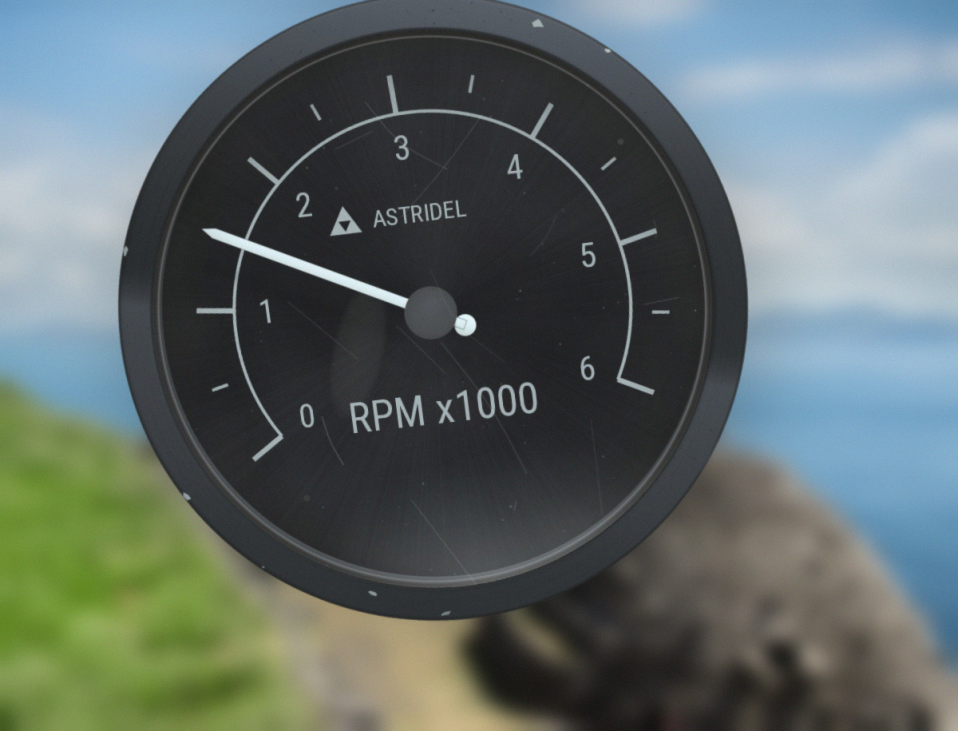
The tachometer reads 1500 rpm
